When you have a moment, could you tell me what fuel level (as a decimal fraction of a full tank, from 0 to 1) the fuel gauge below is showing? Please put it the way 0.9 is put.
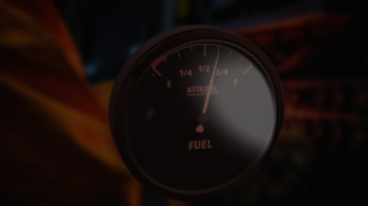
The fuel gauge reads 0.625
